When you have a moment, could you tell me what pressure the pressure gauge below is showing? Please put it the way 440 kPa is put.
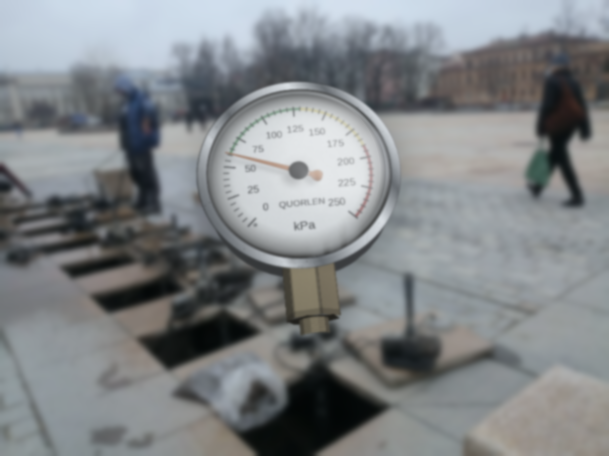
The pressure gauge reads 60 kPa
